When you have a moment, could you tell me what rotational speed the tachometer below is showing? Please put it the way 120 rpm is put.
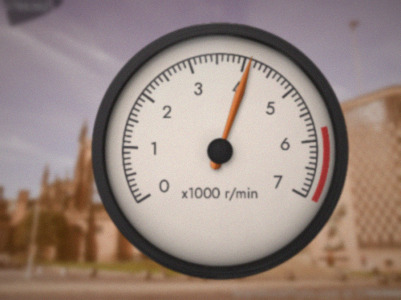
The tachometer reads 4100 rpm
